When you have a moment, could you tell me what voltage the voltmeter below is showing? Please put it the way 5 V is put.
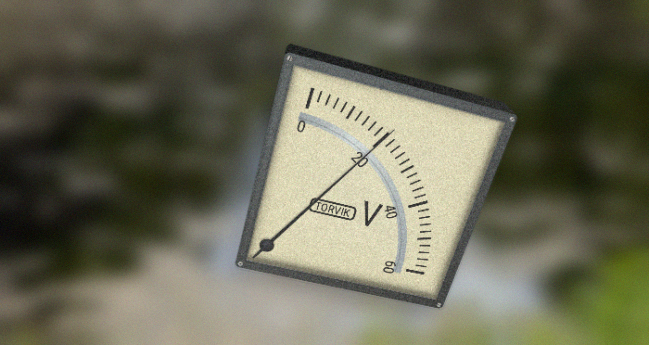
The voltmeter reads 20 V
